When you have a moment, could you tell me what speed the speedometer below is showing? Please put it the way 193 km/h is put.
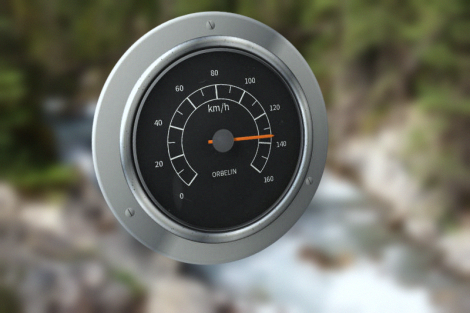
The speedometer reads 135 km/h
